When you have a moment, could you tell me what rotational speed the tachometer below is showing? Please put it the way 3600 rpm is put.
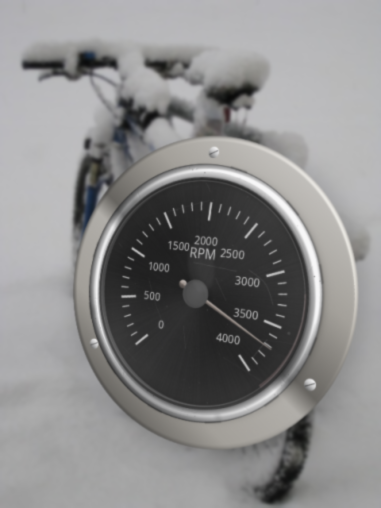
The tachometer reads 3700 rpm
